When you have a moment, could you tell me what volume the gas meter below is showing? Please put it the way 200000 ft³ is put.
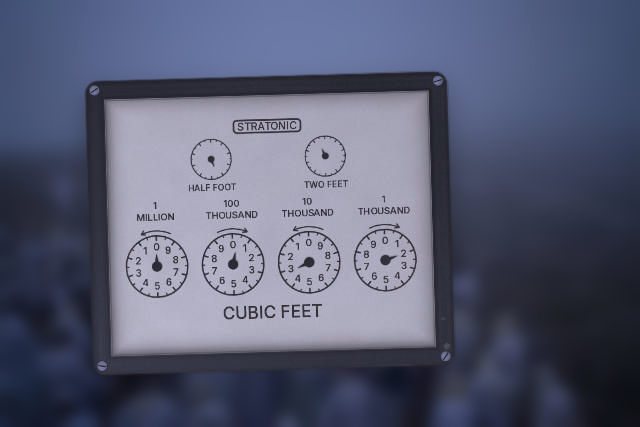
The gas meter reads 3200 ft³
